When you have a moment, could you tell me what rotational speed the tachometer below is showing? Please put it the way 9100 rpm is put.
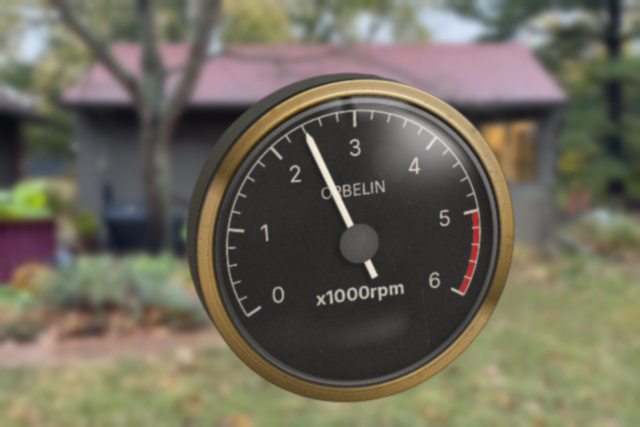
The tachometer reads 2400 rpm
